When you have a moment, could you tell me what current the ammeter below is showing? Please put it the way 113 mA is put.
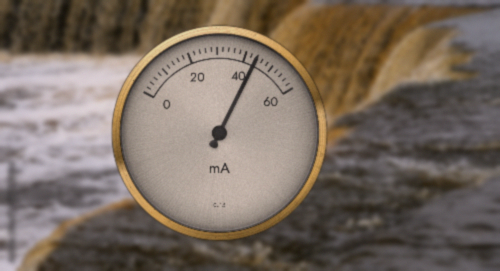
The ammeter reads 44 mA
